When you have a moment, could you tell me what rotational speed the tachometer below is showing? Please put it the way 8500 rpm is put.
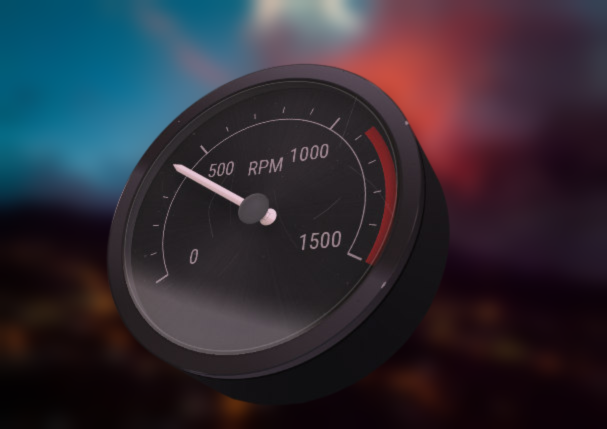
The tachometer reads 400 rpm
